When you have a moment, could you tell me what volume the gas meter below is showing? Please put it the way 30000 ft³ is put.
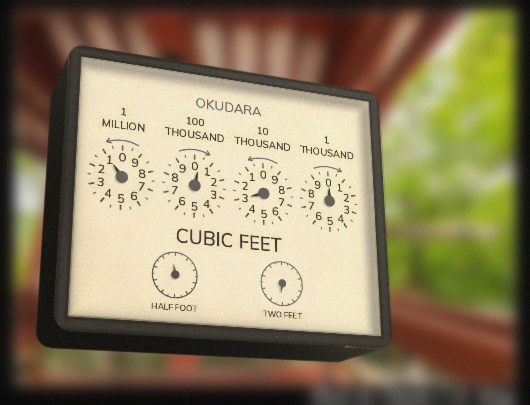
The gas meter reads 103000 ft³
